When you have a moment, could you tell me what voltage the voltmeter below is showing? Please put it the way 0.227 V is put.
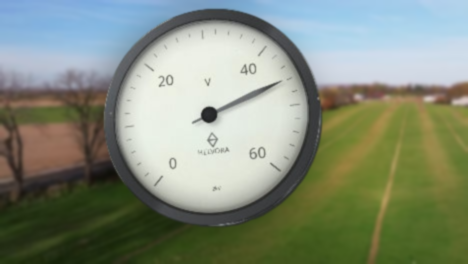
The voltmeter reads 46 V
